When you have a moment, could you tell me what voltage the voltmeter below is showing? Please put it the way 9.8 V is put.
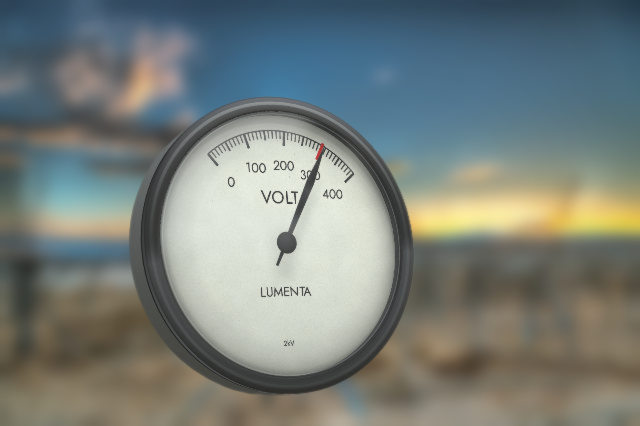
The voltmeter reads 300 V
